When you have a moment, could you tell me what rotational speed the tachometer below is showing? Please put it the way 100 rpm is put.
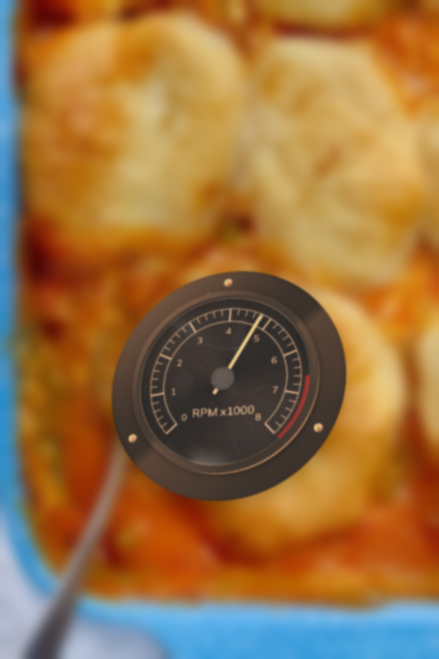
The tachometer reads 4800 rpm
